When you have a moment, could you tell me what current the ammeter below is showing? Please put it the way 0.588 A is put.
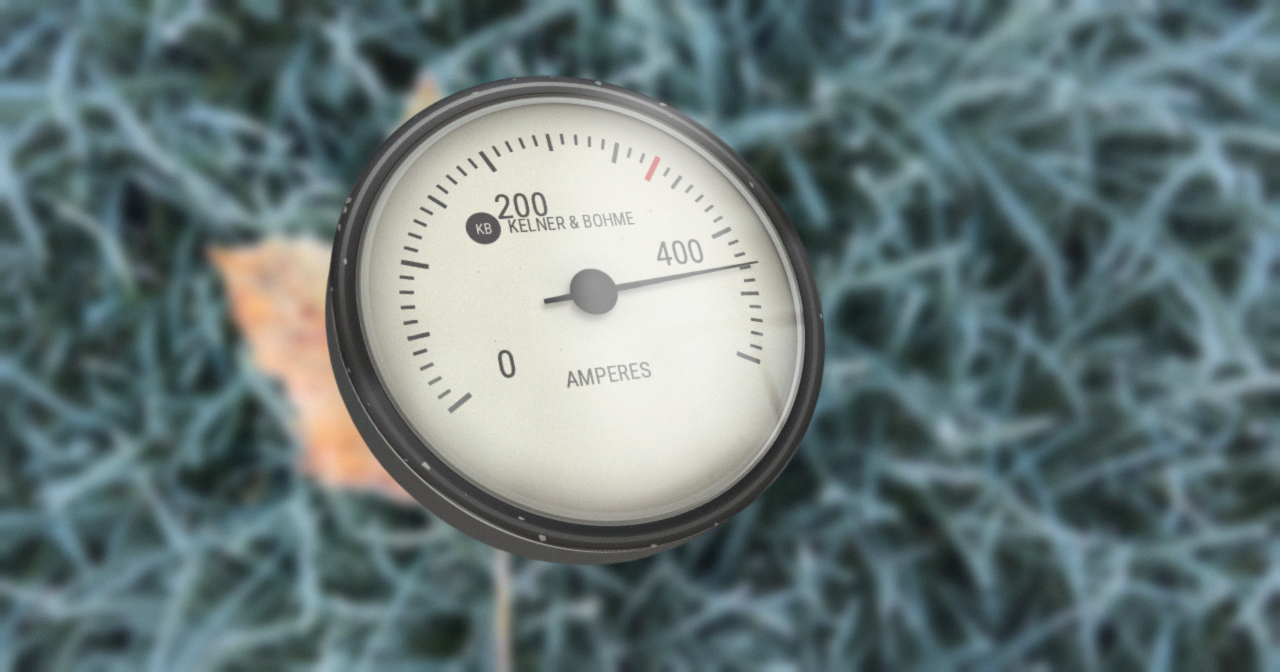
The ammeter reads 430 A
